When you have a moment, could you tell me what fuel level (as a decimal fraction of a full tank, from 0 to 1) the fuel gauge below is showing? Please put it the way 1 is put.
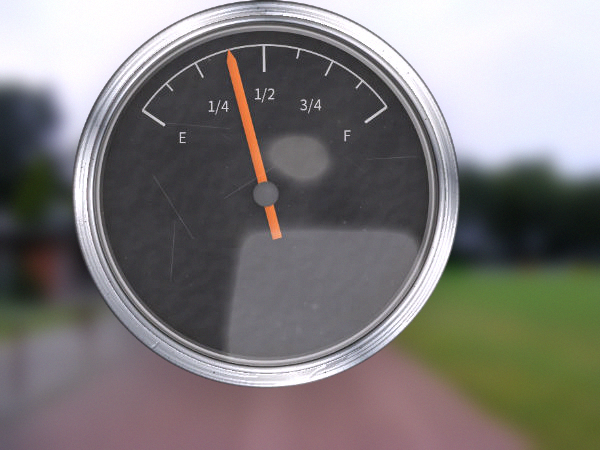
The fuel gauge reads 0.375
